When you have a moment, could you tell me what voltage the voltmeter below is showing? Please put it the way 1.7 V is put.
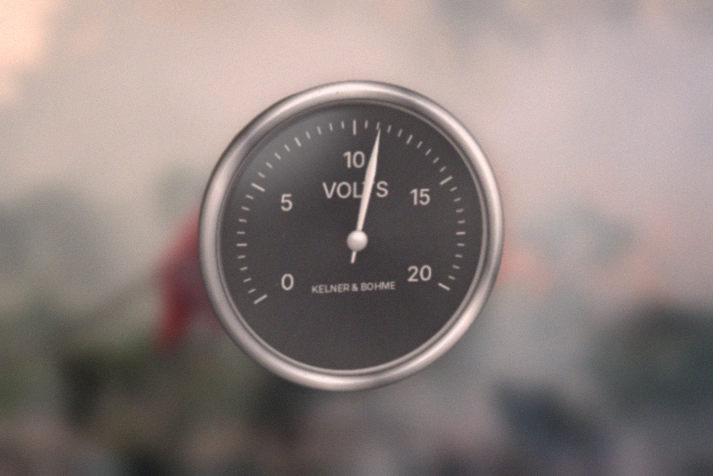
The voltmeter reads 11 V
